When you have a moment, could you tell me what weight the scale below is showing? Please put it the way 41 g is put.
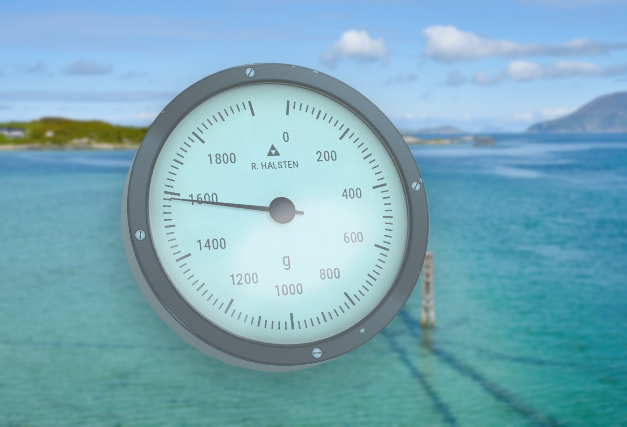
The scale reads 1580 g
